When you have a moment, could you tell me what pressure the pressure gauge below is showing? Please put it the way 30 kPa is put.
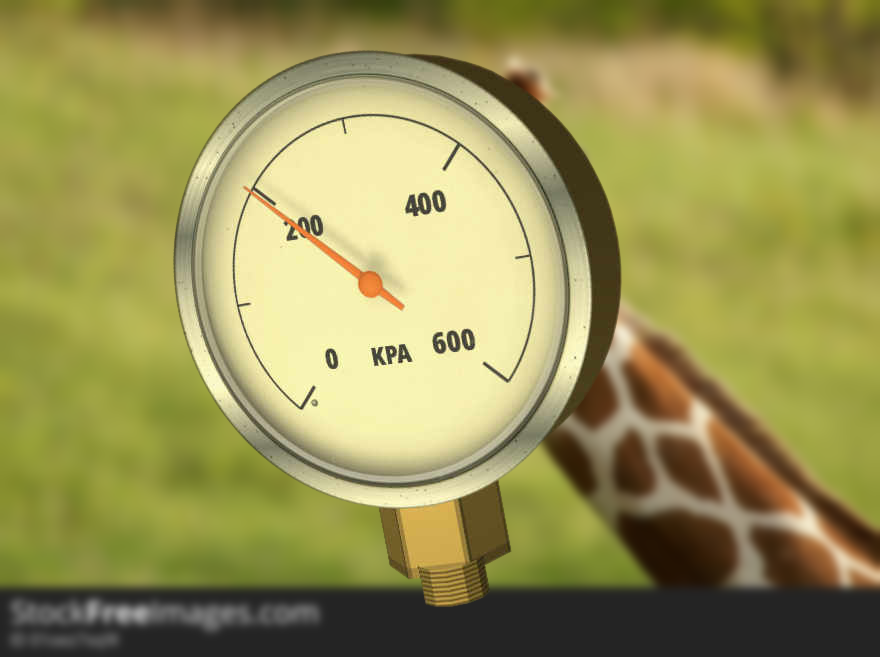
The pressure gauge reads 200 kPa
